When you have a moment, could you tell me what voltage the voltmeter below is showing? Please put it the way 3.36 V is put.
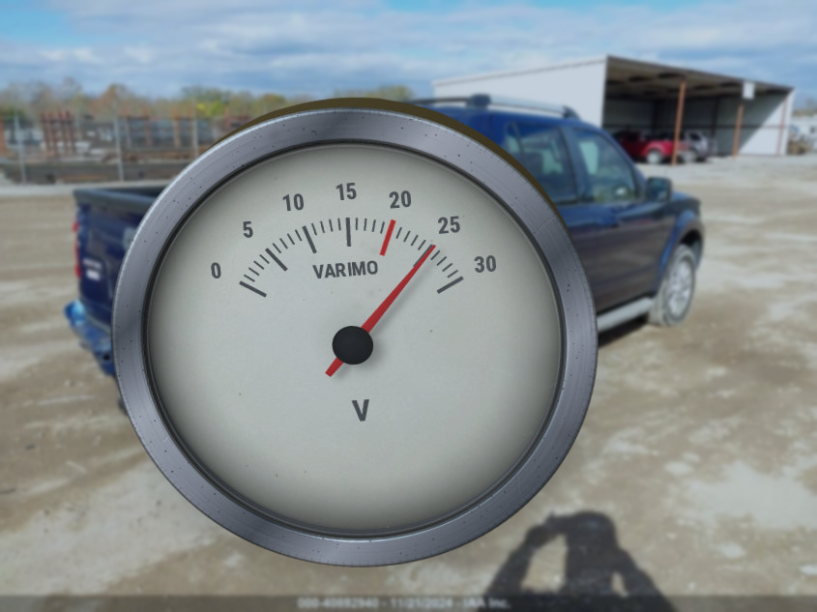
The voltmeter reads 25 V
